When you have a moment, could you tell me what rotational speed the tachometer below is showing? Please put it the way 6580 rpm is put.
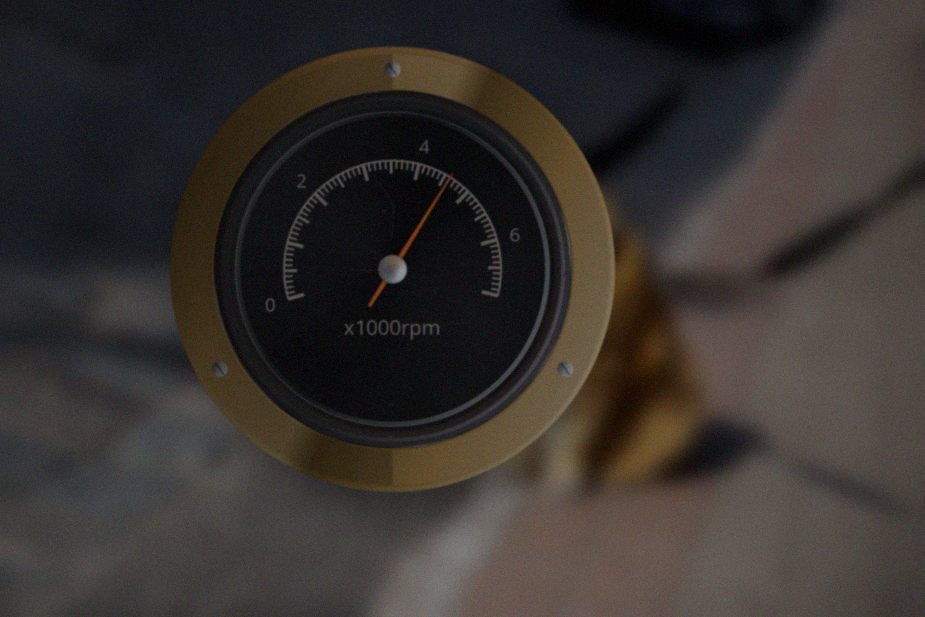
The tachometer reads 4600 rpm
